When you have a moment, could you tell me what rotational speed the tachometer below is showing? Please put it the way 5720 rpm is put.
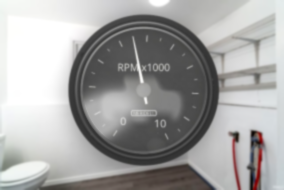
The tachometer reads 4500 rpm
